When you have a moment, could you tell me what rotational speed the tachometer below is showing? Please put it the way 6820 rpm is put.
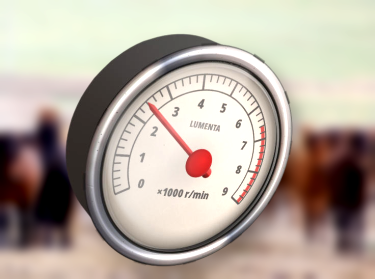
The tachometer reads 2400 rpm
